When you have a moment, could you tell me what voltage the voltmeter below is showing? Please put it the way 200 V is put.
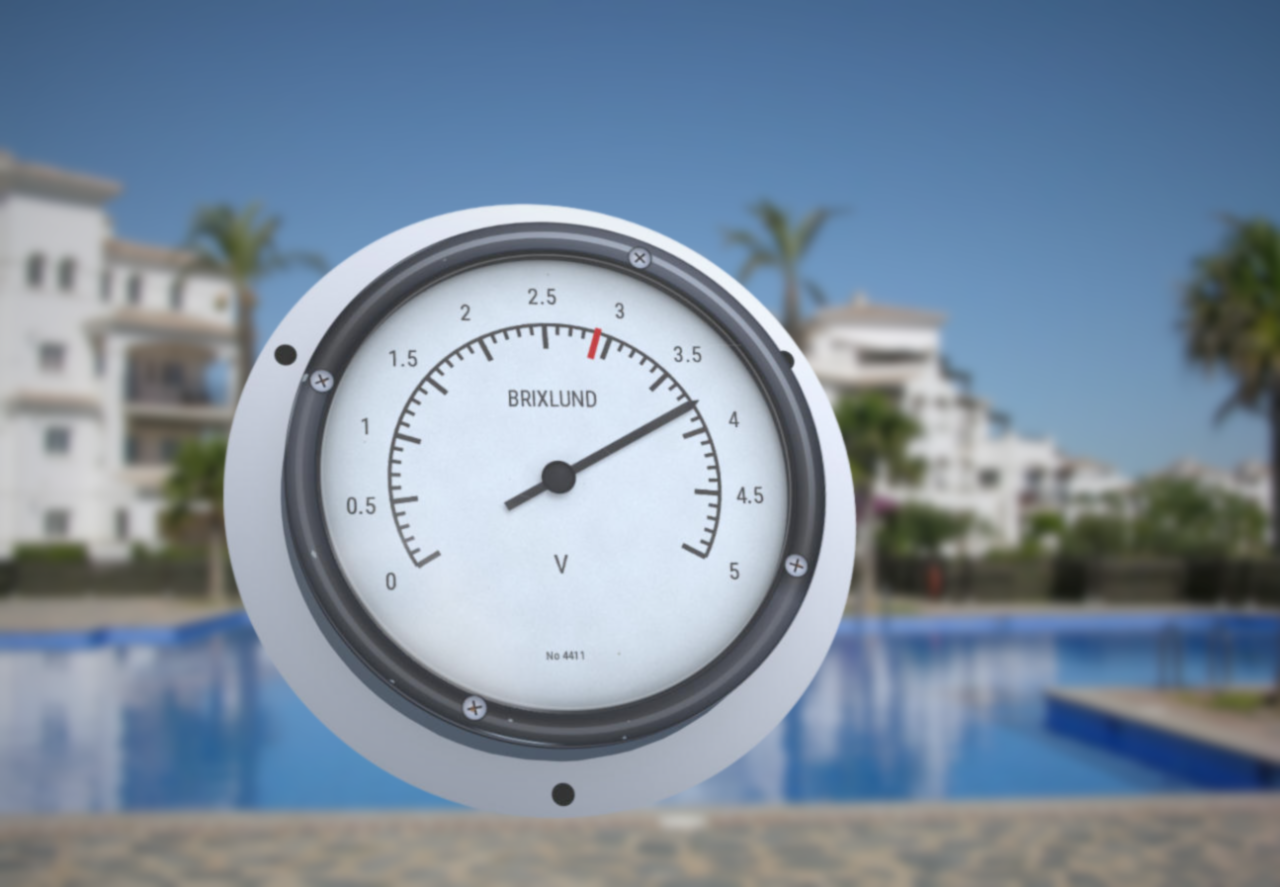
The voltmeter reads 3.8 V
